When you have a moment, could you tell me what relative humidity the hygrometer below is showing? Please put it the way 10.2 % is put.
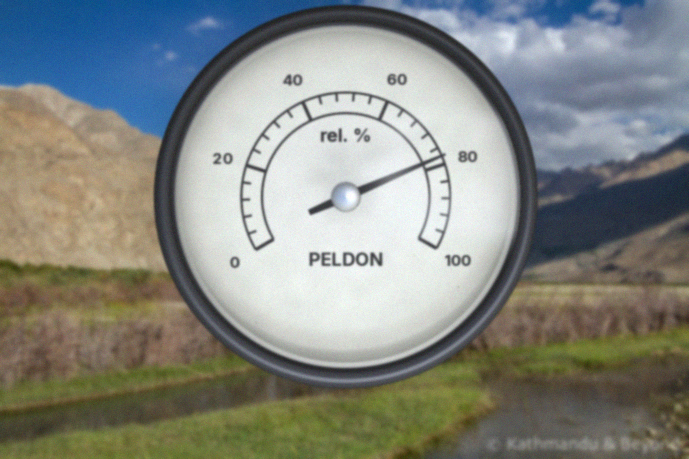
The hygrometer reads 78 %
